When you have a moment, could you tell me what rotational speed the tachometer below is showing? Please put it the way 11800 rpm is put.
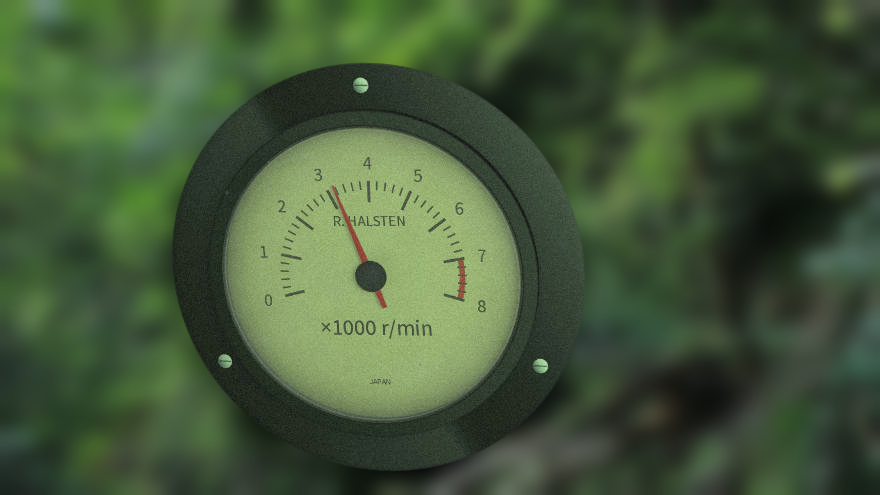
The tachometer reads 3200 rpm
